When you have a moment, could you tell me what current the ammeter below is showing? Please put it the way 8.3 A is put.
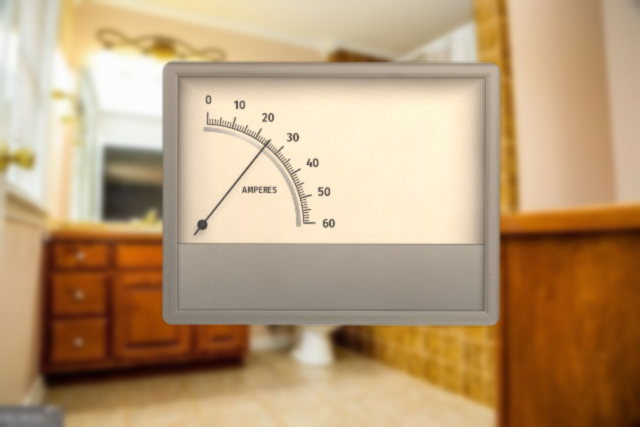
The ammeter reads 25 A
